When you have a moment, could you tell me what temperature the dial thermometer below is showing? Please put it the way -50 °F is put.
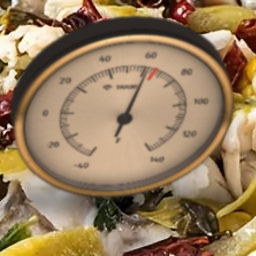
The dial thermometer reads 60 °F
